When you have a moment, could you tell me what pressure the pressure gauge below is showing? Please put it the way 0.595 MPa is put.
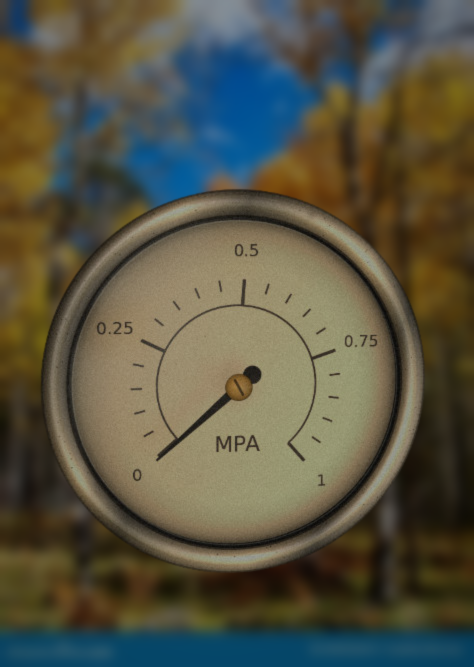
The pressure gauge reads 0 MPa
